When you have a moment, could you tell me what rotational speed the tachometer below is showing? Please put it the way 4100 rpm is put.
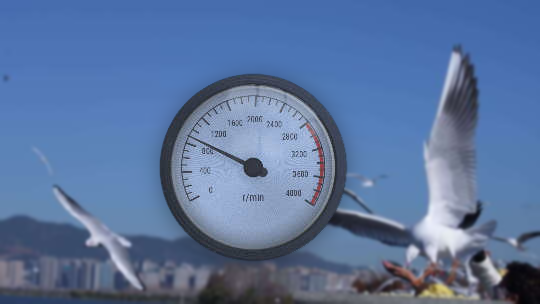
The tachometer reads 900 rpm
